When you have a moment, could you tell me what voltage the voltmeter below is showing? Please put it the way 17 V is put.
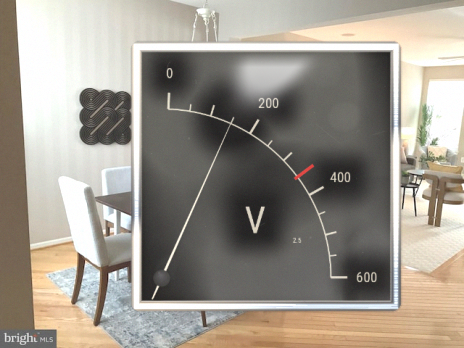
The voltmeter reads 150 V
